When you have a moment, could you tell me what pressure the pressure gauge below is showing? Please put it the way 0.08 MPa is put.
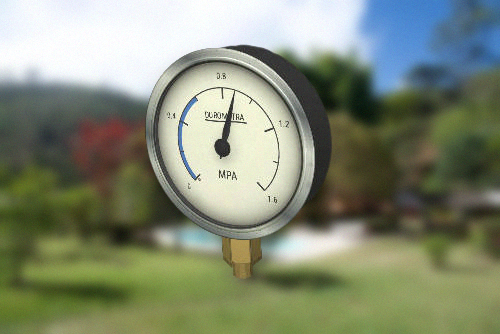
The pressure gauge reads 0.9 MPa
